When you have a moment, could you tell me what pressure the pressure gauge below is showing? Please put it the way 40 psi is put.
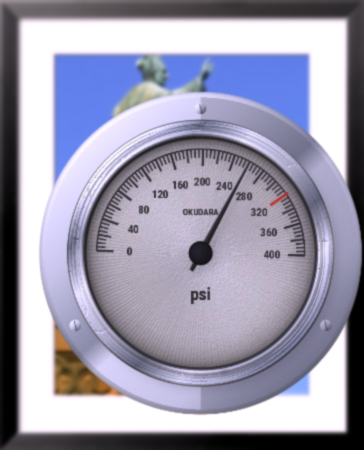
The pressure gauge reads 260 psi
